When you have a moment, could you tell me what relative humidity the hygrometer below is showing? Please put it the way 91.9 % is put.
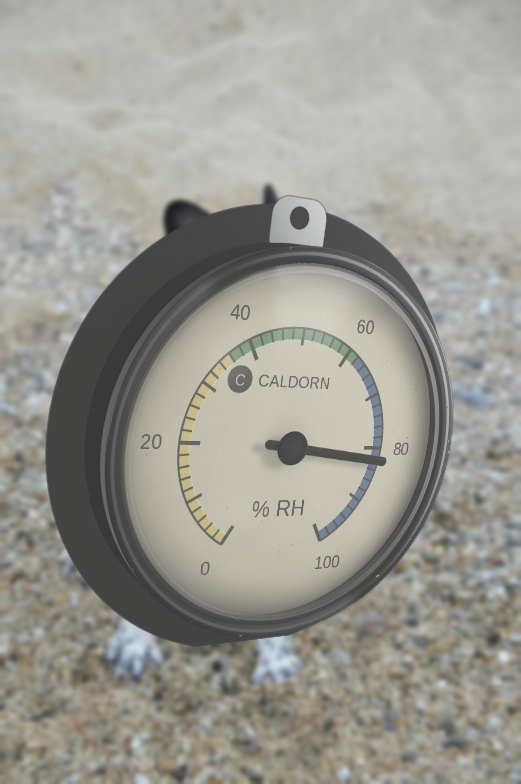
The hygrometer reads 82 %
